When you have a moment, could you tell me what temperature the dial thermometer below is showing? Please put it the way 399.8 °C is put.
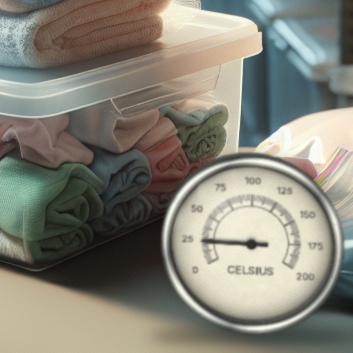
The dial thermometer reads 25 °C
